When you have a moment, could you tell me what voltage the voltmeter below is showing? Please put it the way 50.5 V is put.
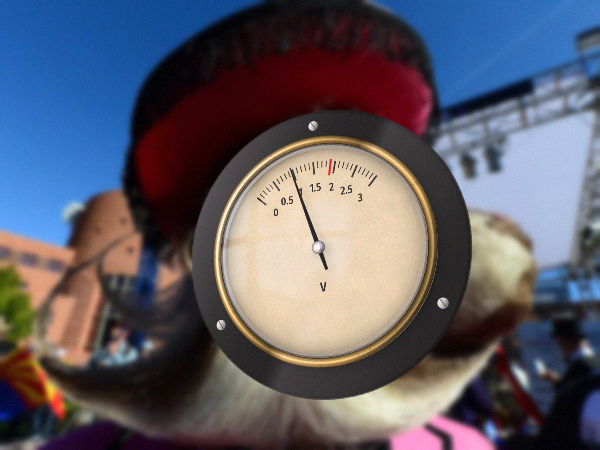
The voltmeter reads 1 V
